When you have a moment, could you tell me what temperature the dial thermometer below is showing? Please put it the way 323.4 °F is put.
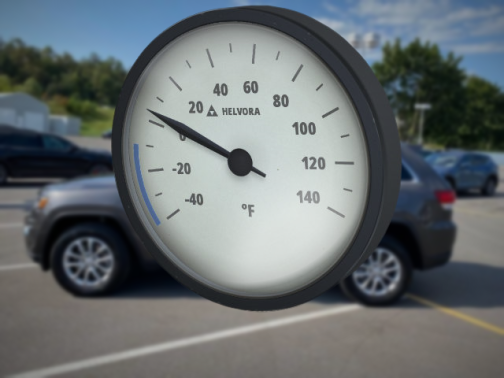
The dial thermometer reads 5 °F
